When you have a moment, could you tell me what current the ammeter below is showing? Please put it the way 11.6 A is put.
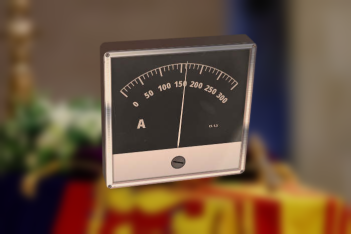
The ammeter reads 160 A
